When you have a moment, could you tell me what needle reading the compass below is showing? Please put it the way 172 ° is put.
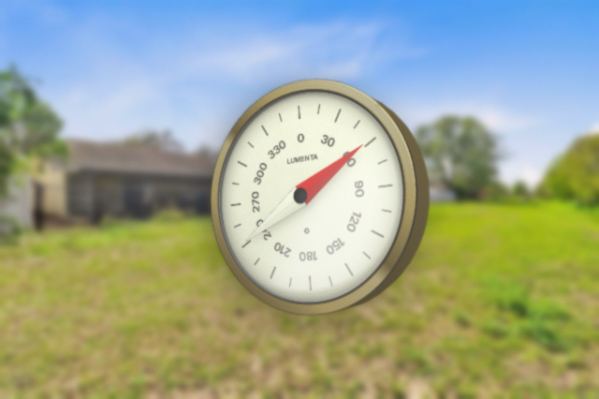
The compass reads 60 °
